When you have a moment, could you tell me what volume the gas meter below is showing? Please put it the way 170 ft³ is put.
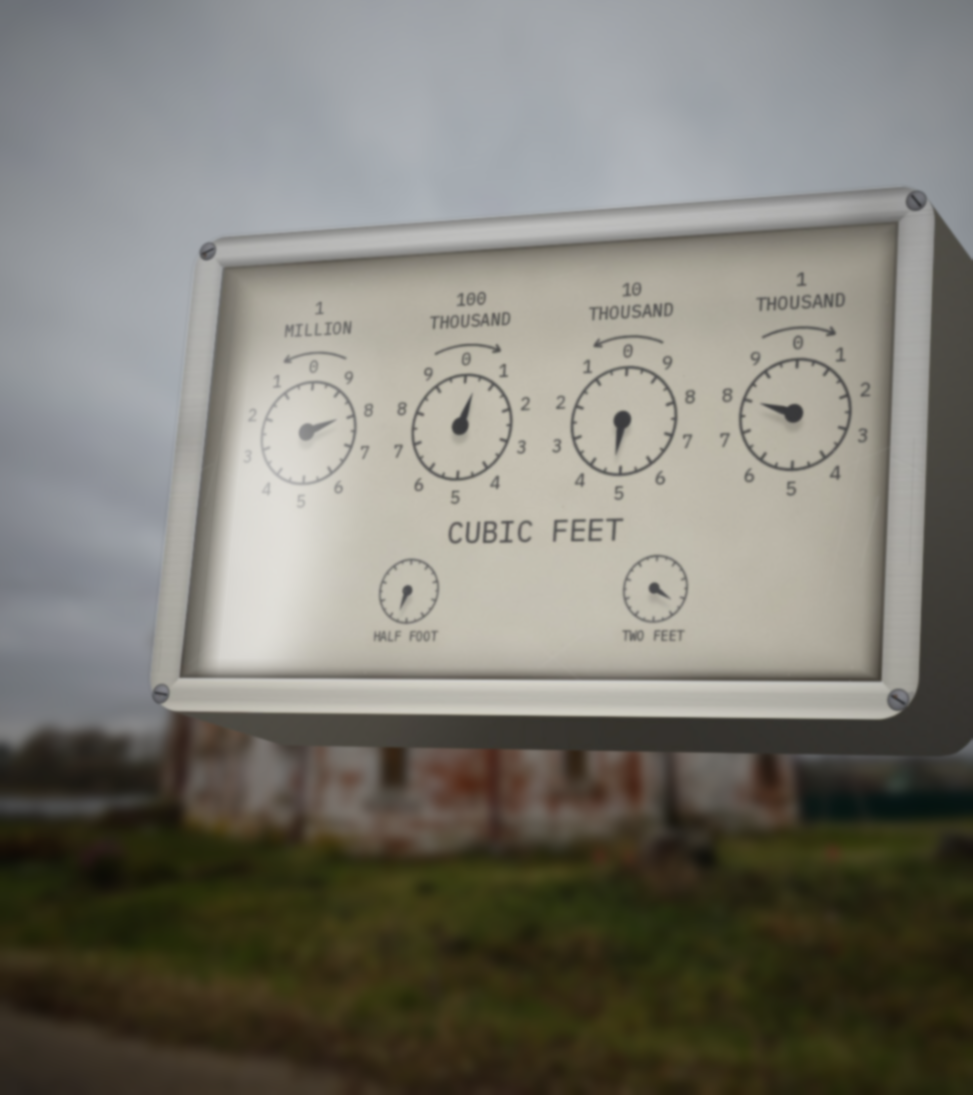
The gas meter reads 804800 ft³
